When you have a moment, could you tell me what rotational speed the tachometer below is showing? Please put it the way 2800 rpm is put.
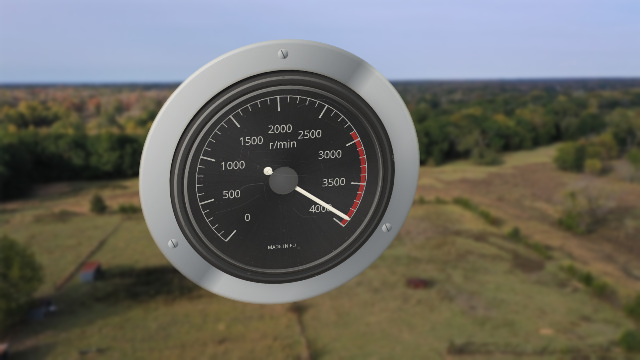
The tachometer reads 3900 rpm
